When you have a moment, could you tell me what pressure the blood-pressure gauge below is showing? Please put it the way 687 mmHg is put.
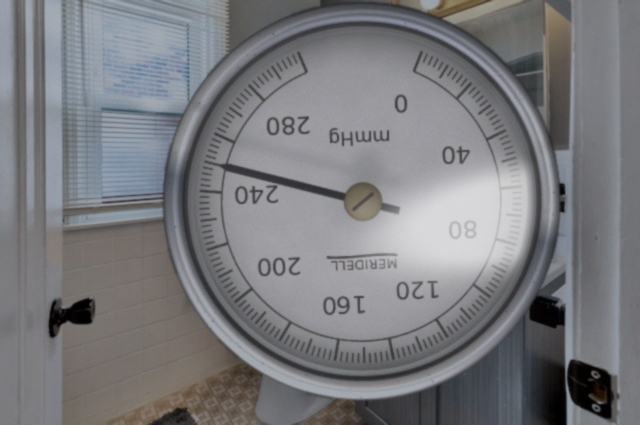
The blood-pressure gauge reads 250 mmHg
